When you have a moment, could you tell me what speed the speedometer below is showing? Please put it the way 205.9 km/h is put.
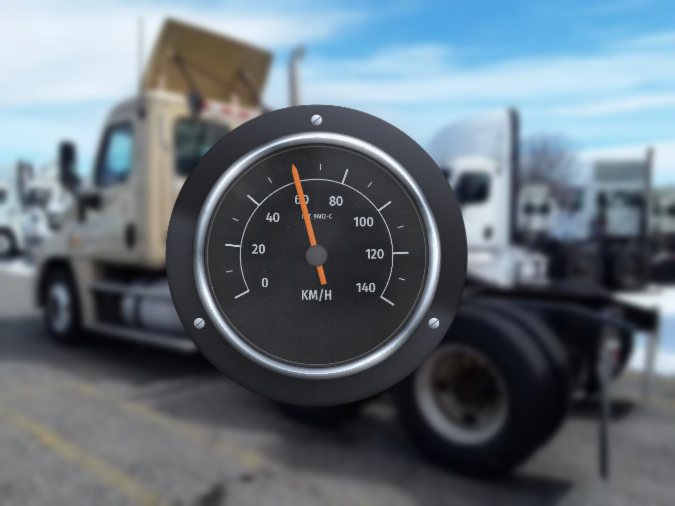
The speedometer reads 60 km/h
